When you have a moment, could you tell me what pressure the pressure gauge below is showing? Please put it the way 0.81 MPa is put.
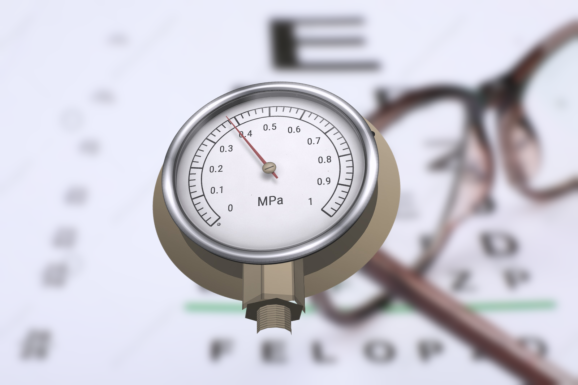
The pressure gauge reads 0.38 MPa
